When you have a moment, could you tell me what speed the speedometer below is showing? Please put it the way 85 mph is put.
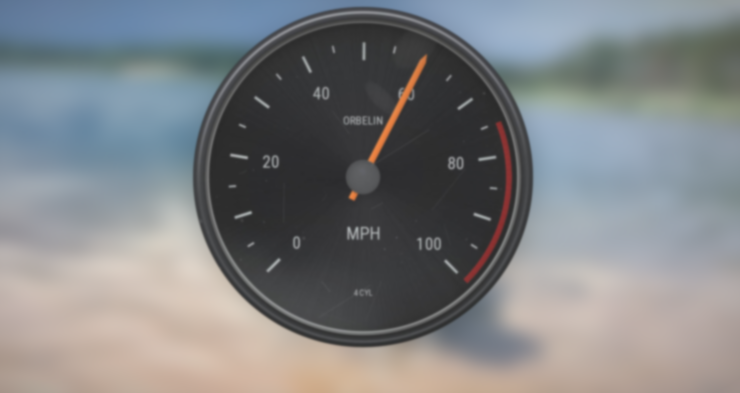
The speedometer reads 60 mph
